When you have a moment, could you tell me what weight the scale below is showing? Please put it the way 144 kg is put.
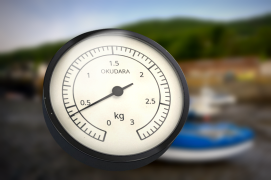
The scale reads 0.4 kg
